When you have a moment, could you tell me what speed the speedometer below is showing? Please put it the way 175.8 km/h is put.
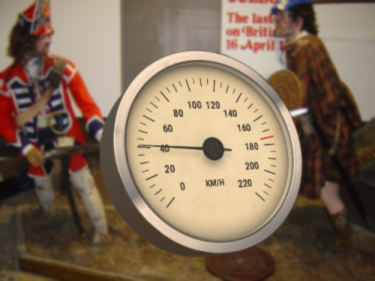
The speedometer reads 40 km/h
